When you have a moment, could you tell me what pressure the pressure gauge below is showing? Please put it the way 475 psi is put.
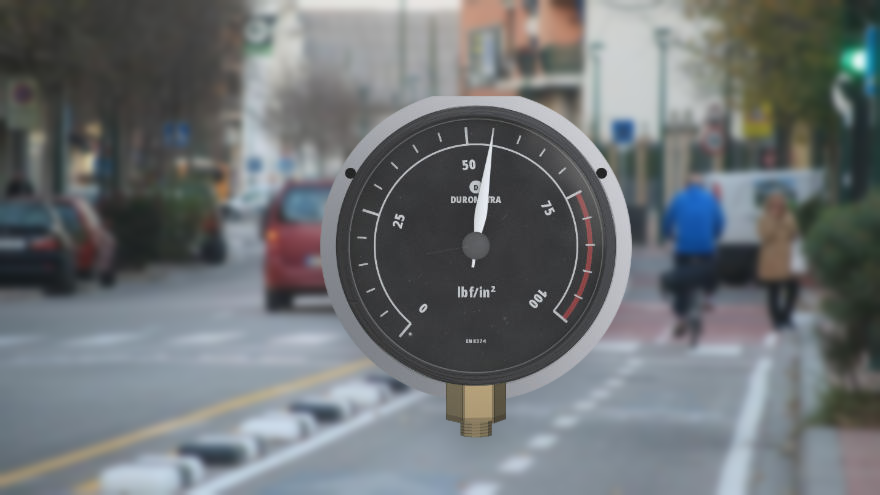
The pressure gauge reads 55 psi
